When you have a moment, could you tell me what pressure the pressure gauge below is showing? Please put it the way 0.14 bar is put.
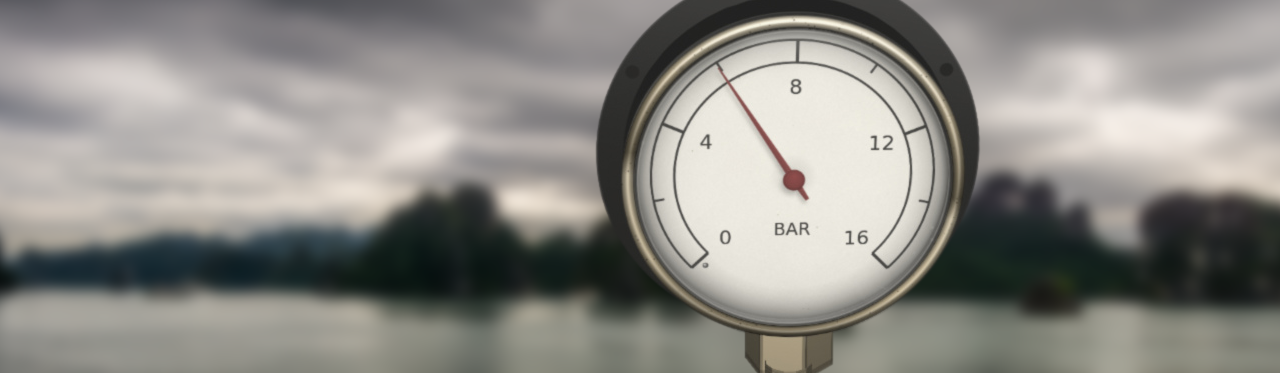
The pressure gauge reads 6 bar
